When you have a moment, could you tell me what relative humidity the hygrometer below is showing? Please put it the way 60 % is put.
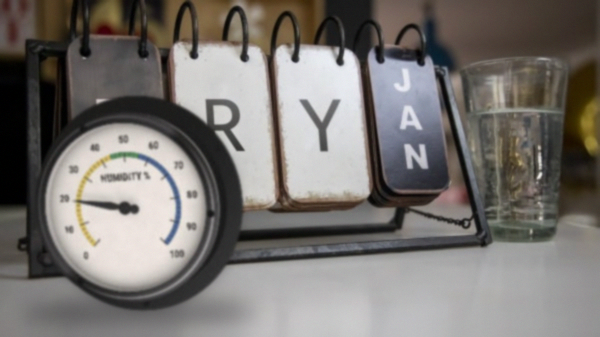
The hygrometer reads 20 %
